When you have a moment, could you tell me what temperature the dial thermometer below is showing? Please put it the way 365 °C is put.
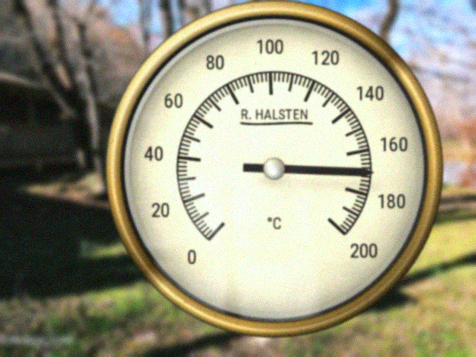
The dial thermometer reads 170 °C
